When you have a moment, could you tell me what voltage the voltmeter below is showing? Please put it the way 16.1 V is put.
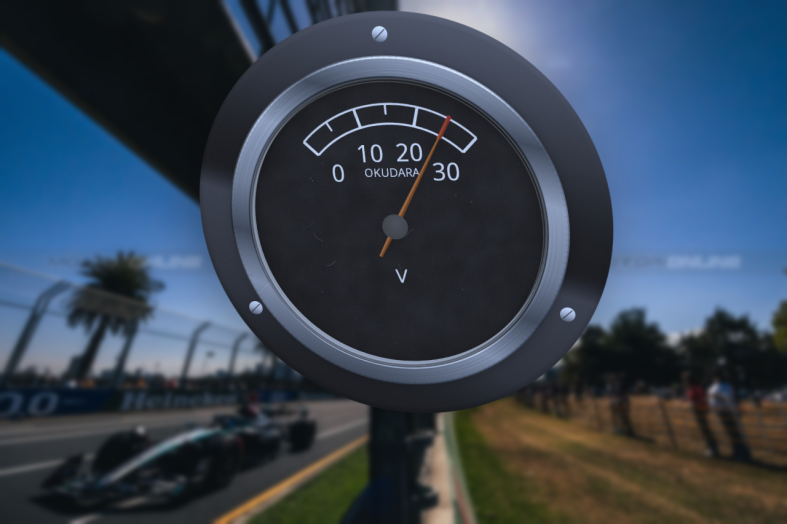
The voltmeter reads 25 V
